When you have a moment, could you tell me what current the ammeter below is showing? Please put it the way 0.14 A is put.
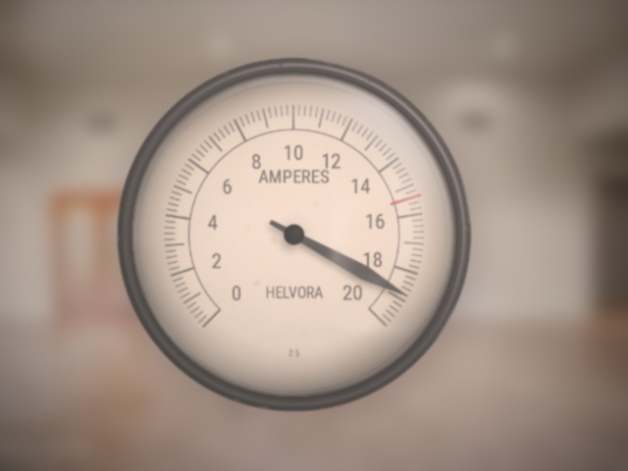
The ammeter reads 18.8 A
